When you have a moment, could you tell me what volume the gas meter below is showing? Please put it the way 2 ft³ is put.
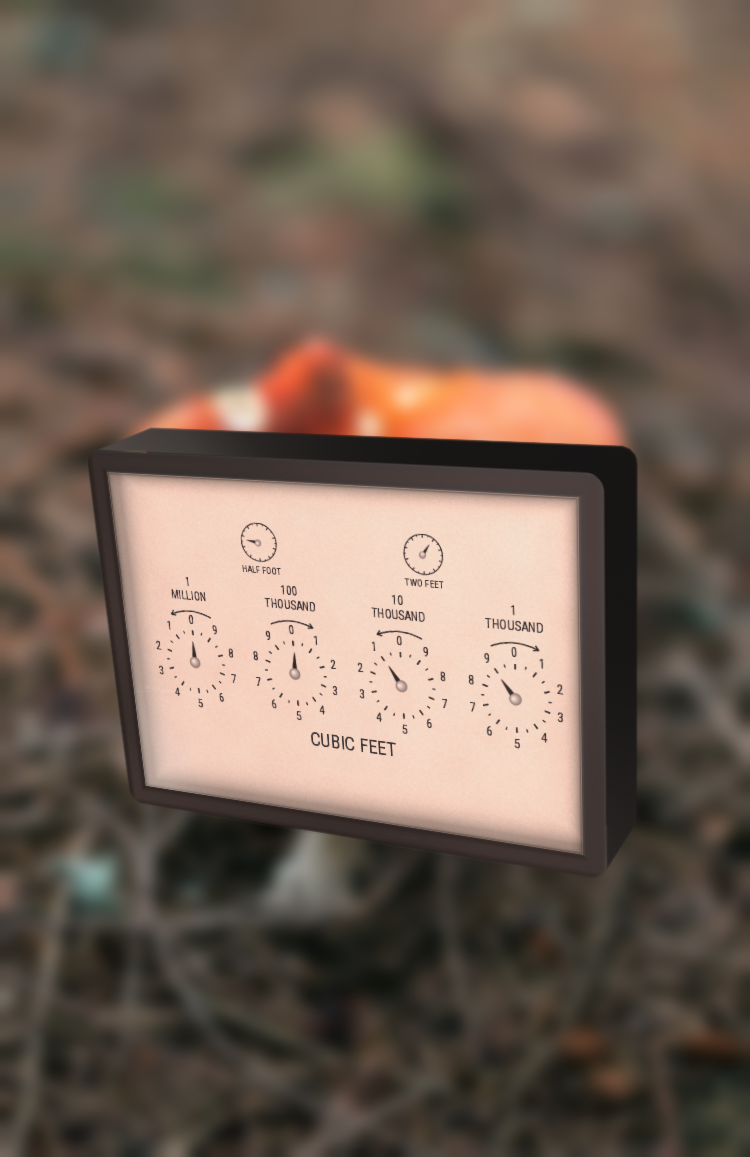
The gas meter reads 900 ft³
